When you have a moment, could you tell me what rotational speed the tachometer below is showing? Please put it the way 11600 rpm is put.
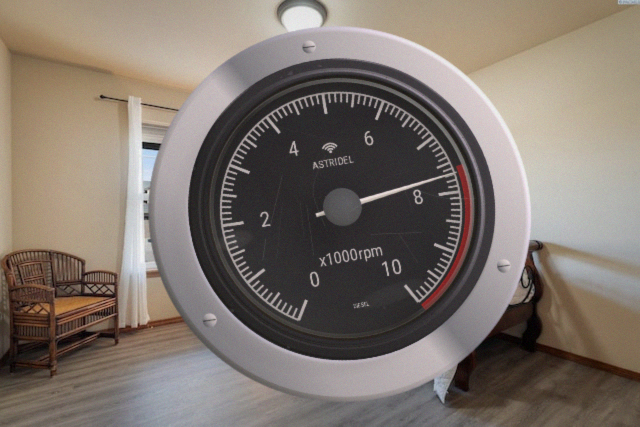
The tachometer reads 7700 rpm
